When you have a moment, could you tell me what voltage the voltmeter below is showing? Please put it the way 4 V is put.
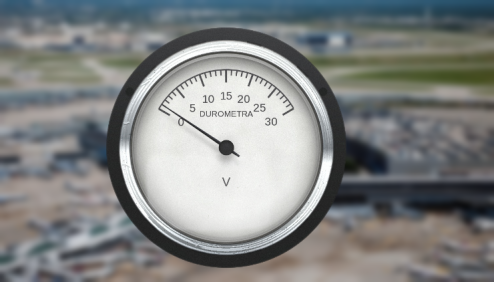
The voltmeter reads 1 V
